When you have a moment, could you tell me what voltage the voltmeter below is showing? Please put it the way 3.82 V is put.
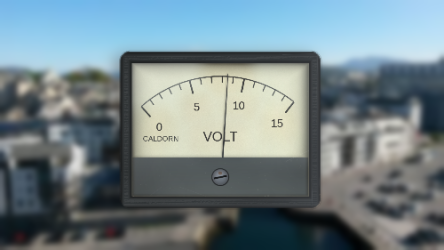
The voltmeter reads 8.5 V
